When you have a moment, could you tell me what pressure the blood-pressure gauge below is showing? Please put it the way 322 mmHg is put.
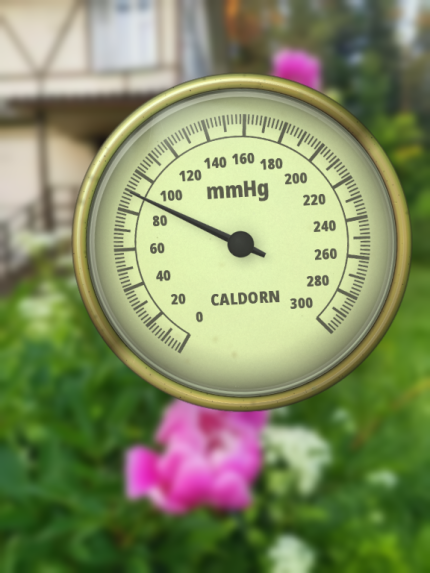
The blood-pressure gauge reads 90 mmHg
